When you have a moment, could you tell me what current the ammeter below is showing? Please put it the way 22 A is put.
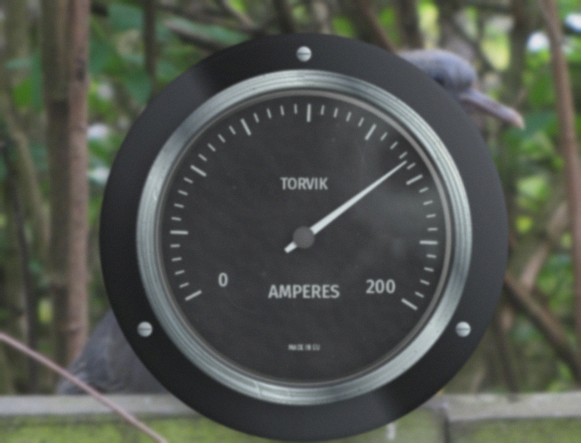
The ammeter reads 142.5 A
